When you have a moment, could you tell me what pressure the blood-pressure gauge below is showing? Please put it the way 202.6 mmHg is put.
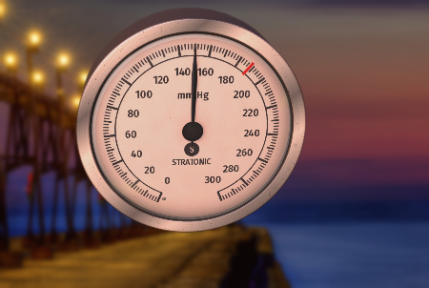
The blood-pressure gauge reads 150 mmHg
